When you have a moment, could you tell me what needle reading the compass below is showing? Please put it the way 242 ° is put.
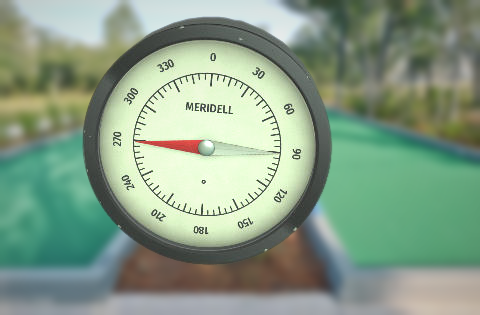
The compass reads 270 °
